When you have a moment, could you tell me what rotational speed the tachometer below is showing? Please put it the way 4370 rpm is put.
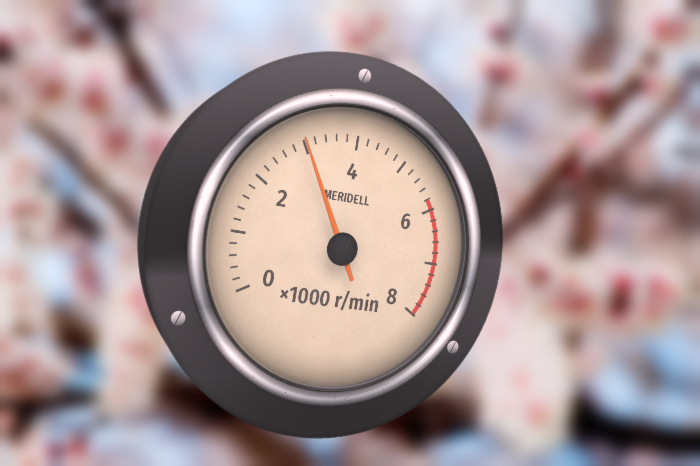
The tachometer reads 3000 rpm
